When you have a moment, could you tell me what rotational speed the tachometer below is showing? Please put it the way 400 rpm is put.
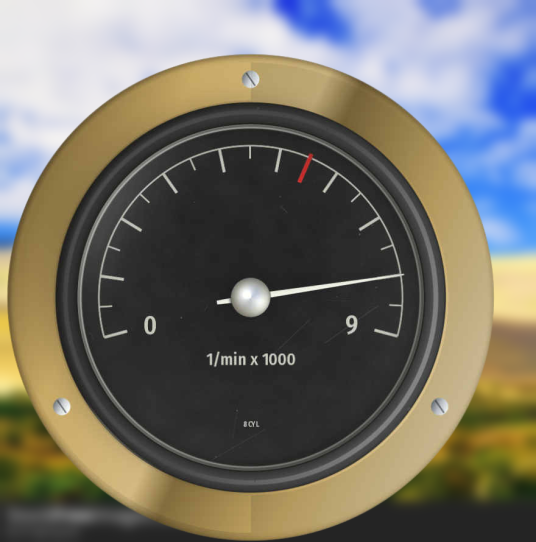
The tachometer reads 8000 rpm
